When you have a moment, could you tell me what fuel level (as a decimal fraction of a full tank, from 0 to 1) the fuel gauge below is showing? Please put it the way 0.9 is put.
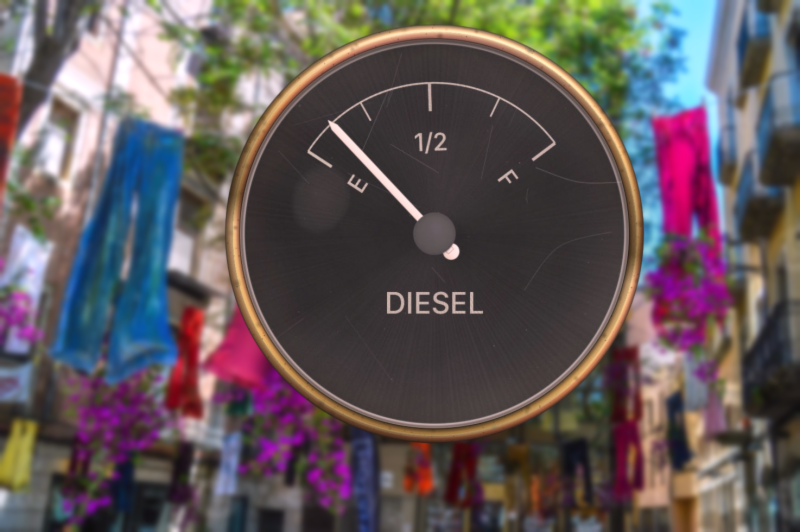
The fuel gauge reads 0.125
